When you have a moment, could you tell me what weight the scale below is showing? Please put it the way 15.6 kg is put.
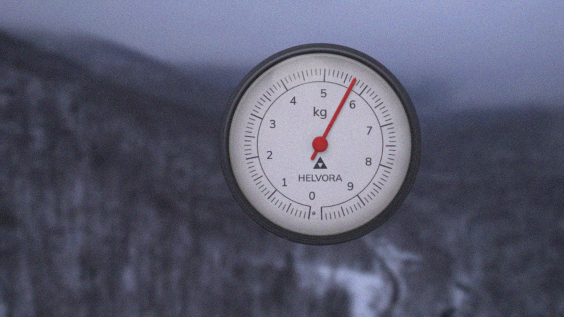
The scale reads 5.7 kg
